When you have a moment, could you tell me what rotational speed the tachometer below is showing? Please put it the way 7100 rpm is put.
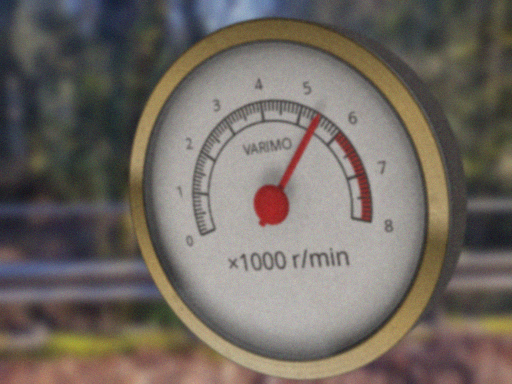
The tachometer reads 5500 rpm
